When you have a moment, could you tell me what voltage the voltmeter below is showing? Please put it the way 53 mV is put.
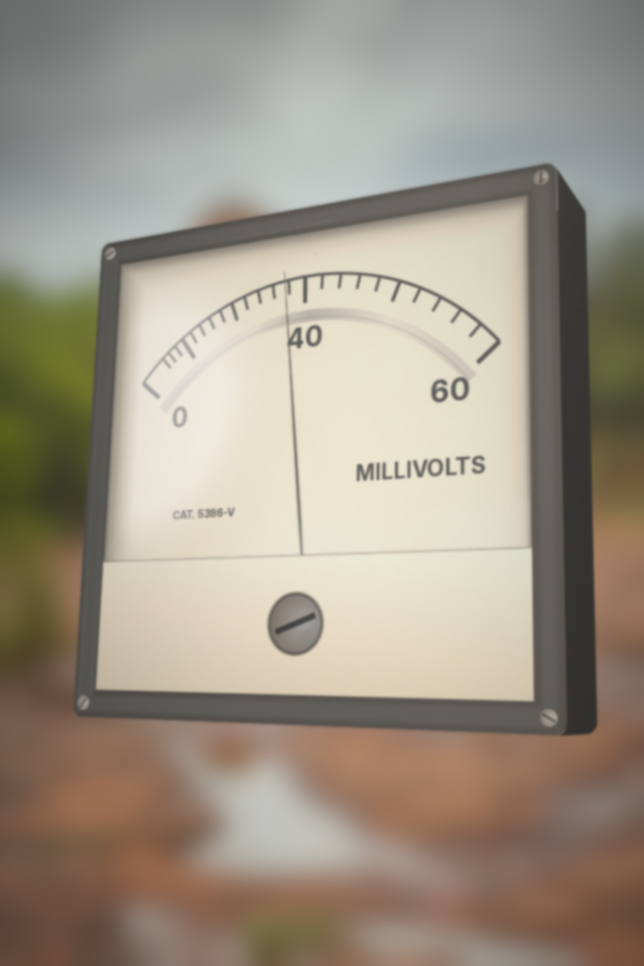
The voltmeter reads 38 mV
